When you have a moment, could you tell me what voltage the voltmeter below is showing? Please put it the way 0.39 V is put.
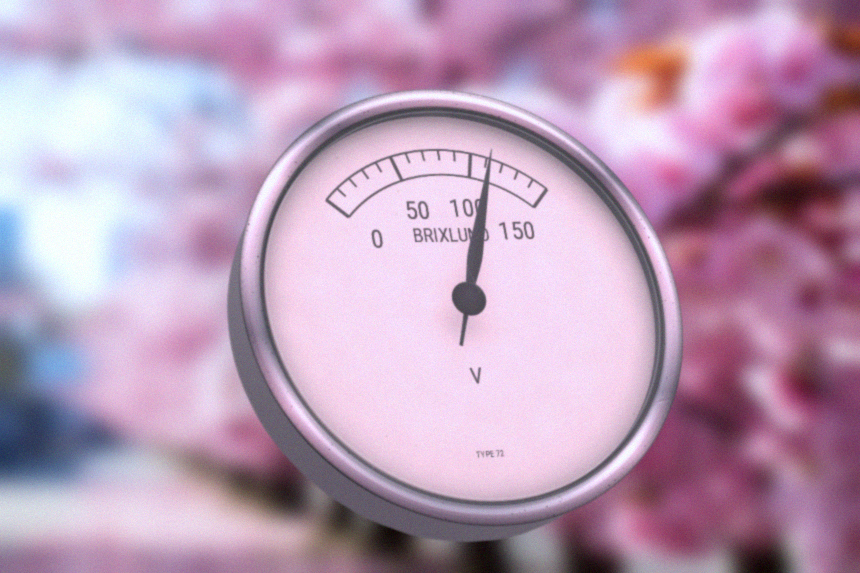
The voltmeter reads 110 V
